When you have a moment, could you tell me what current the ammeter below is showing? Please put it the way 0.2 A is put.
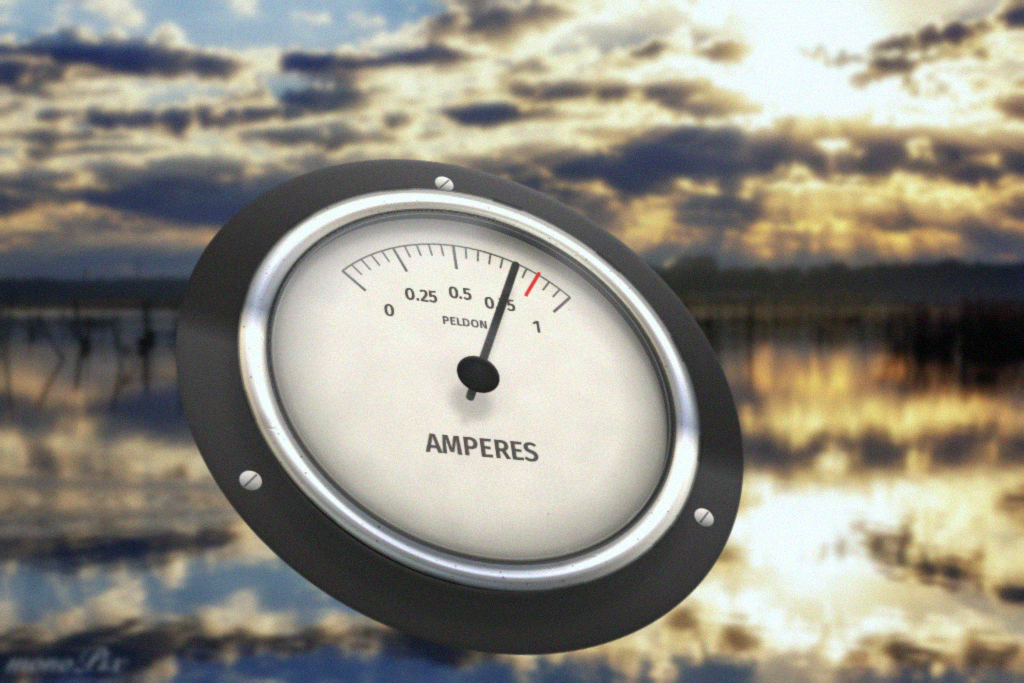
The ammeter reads 0.75 A
